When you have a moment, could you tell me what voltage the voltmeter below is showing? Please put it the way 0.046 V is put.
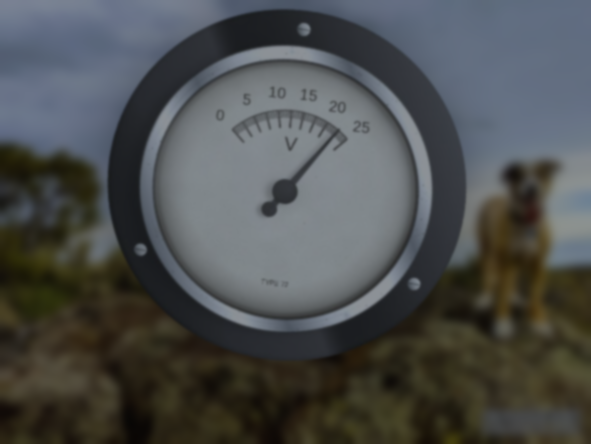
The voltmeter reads 22.5 V
